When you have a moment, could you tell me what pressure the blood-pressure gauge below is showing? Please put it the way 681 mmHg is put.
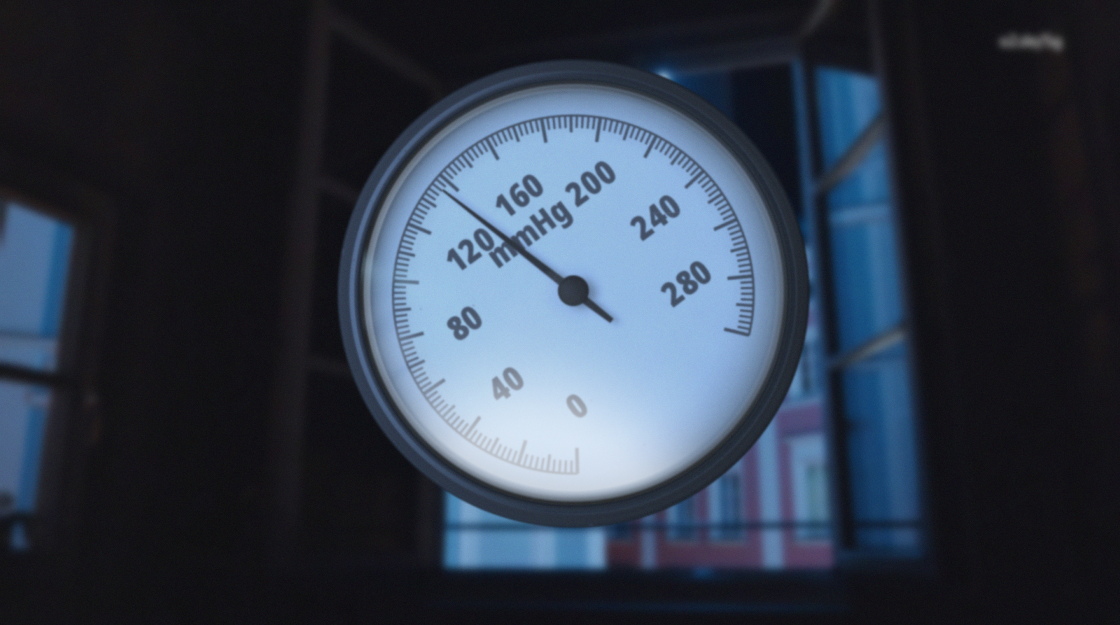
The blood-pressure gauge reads 136 mmHg
